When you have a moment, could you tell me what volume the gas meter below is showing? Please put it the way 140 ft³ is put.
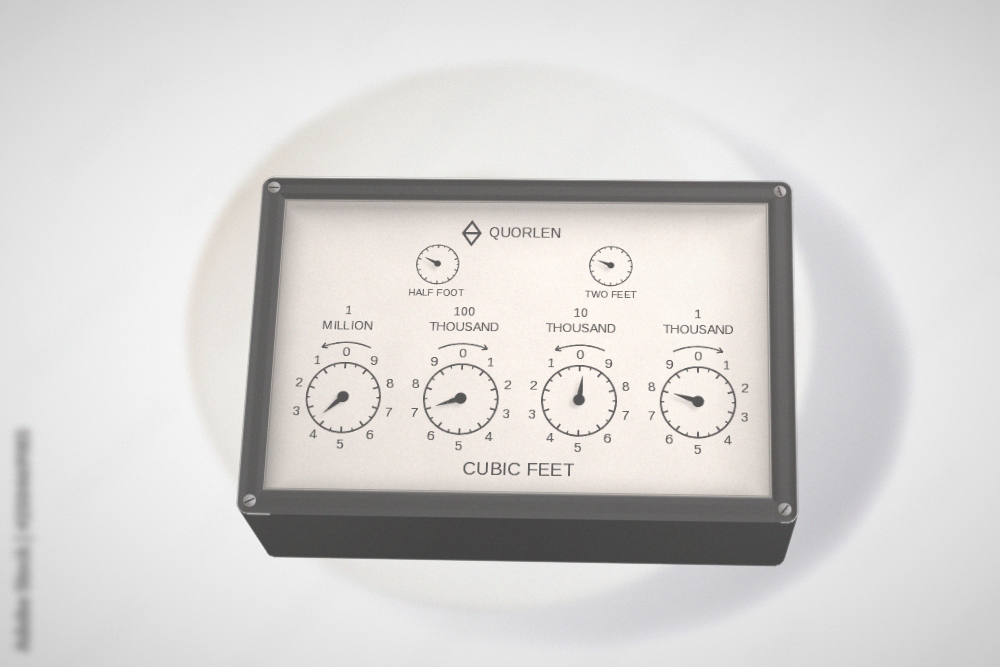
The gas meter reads 369800 ft³
